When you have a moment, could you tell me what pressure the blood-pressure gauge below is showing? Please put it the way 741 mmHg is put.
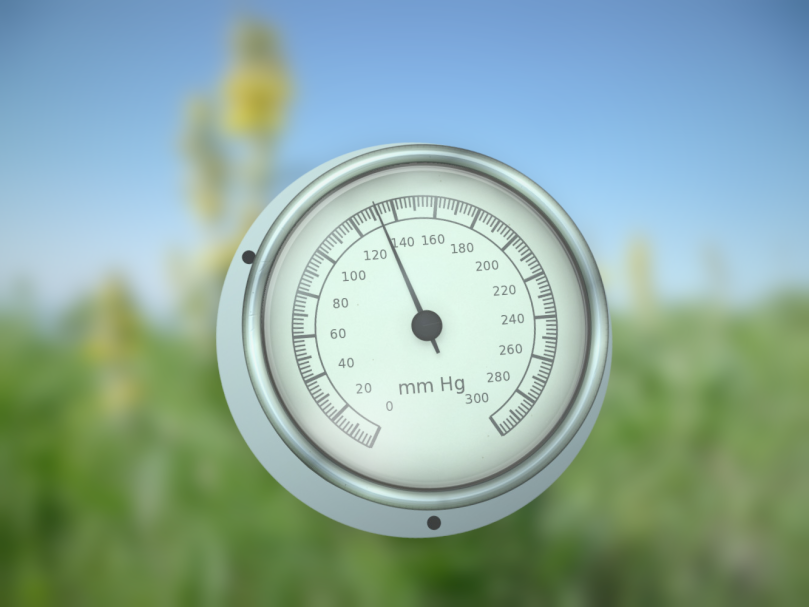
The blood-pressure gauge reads 132 mmHg
